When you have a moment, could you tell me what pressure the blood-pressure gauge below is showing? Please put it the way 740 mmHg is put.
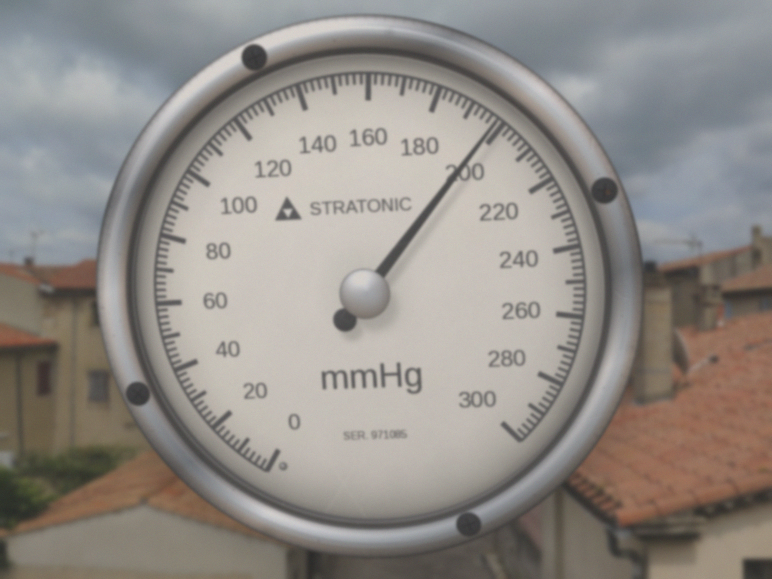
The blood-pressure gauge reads 198 mmHg
